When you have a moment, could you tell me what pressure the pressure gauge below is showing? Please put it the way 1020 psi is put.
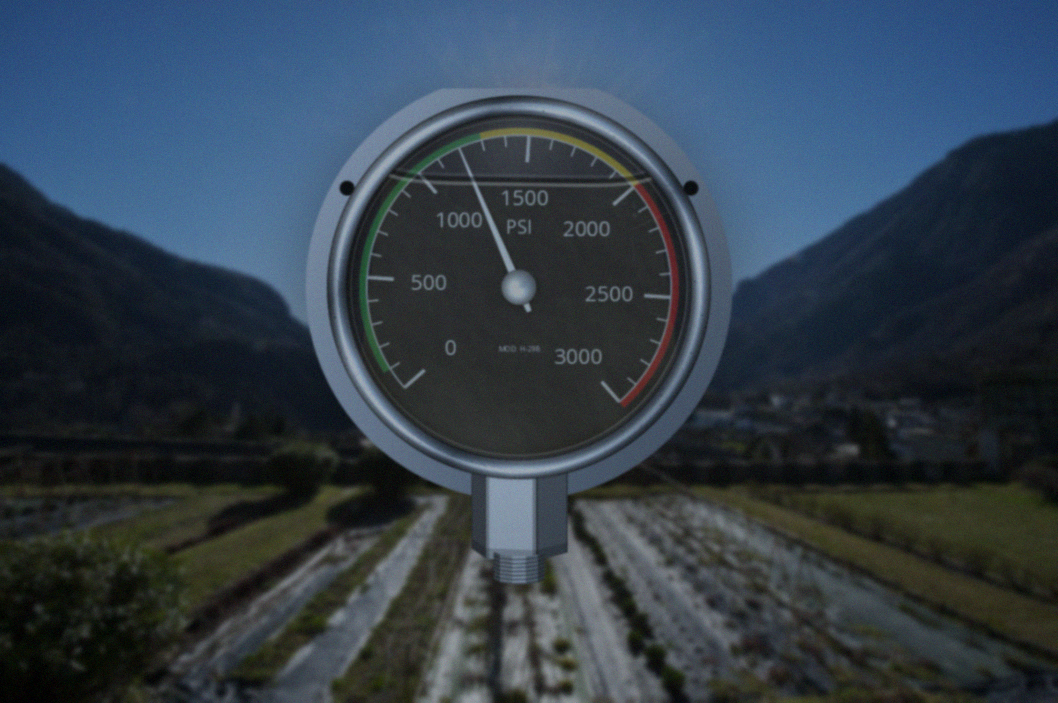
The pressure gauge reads 1200 psi
